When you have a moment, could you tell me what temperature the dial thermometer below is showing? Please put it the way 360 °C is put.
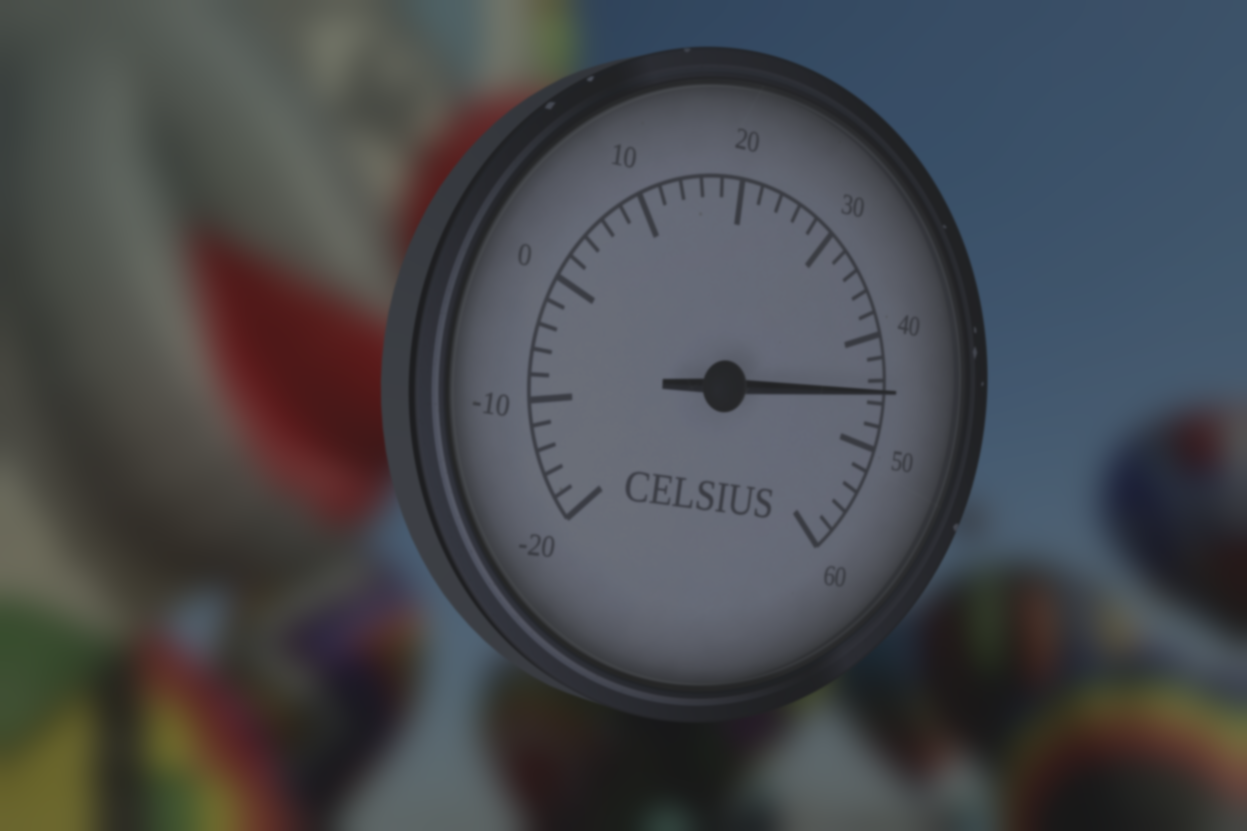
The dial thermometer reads 45 °C
